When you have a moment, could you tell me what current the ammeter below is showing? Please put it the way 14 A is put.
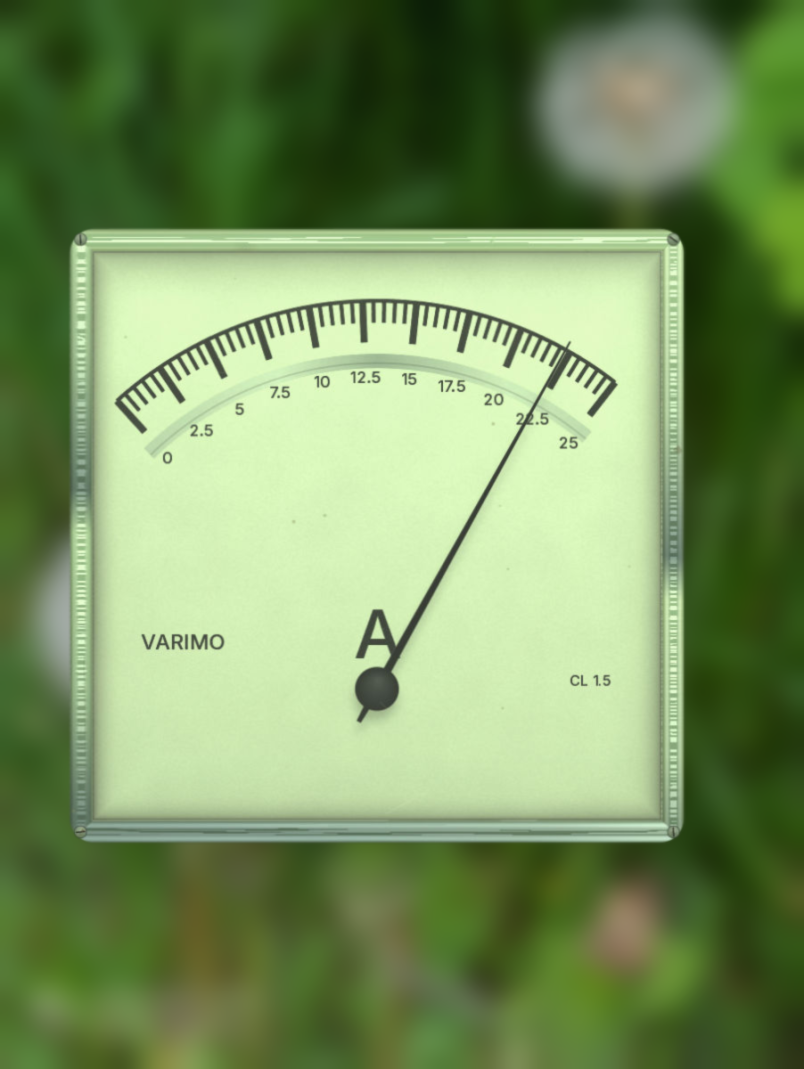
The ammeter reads 22.25 A
